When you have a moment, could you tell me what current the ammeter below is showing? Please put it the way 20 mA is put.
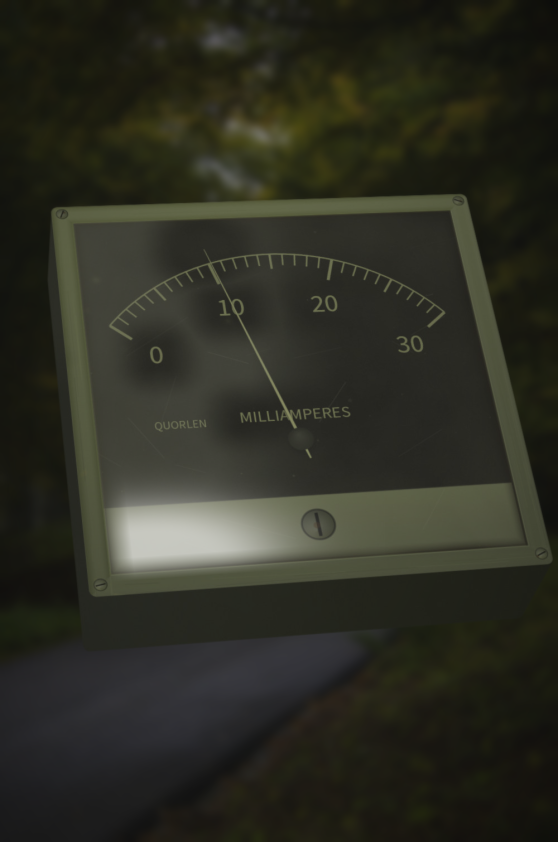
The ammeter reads 10 mA
